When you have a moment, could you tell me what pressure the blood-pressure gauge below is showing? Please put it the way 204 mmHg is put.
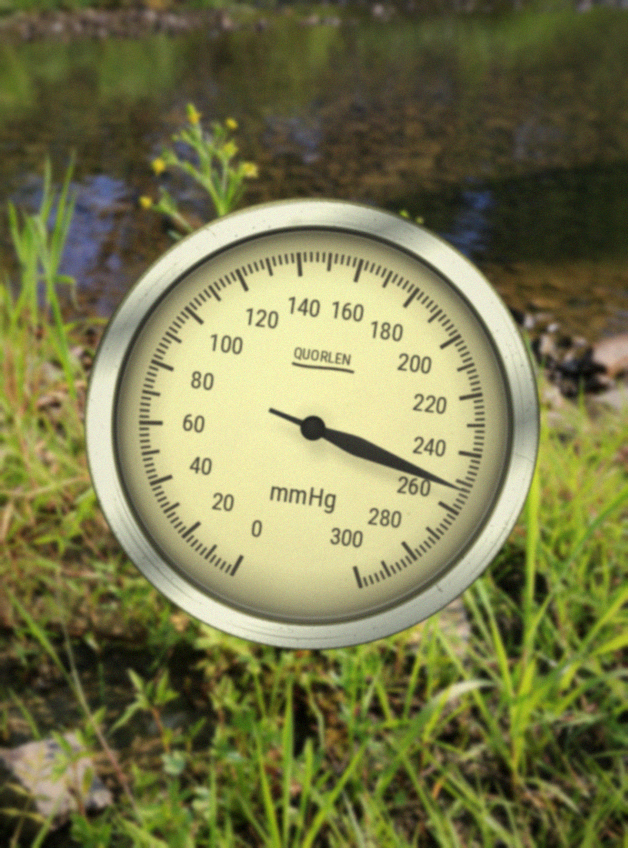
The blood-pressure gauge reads 252 mmHg
